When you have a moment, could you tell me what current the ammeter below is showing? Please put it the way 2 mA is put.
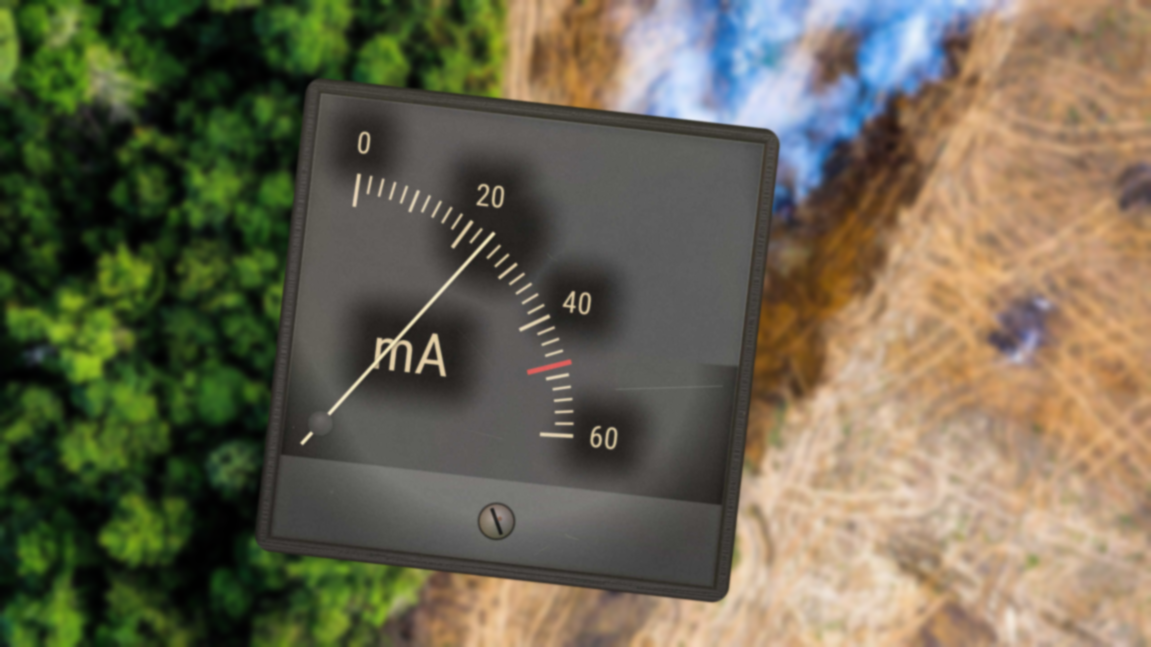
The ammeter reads 24 mA
